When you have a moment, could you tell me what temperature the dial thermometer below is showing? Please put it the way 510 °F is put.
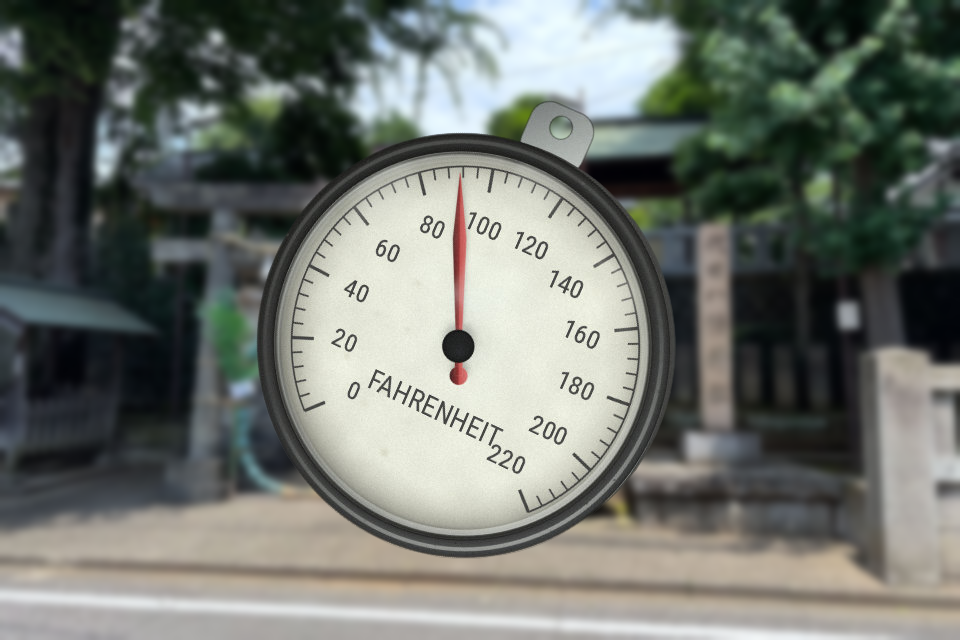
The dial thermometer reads 92 °F
